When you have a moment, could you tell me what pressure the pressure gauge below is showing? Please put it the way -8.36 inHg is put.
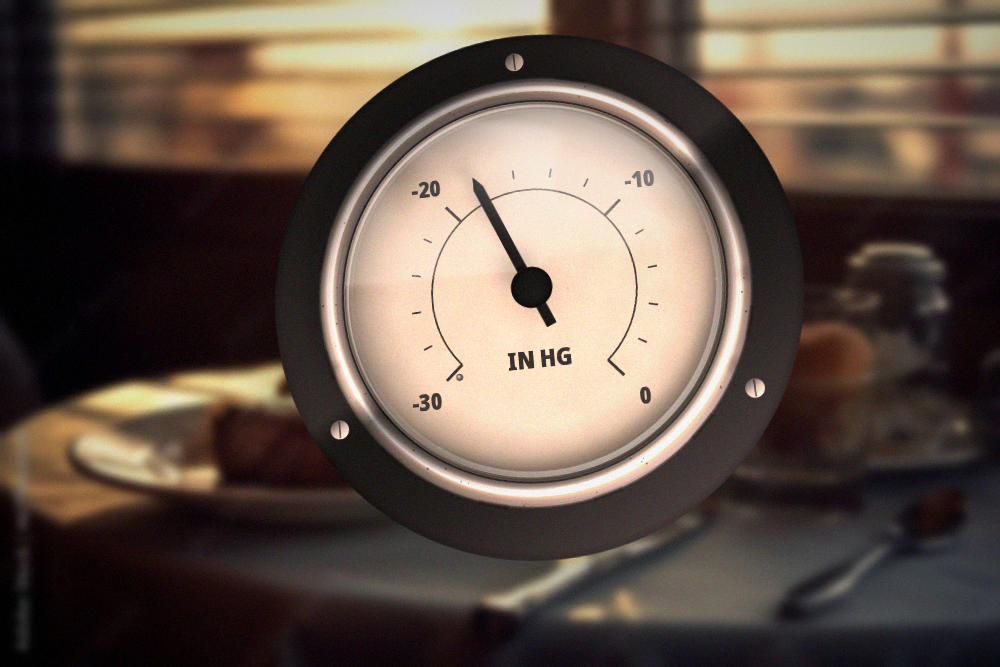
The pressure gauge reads -18 inHg
